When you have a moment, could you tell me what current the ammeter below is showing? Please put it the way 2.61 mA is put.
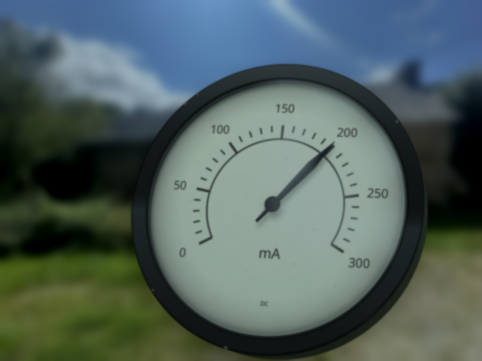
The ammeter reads 200 mA
